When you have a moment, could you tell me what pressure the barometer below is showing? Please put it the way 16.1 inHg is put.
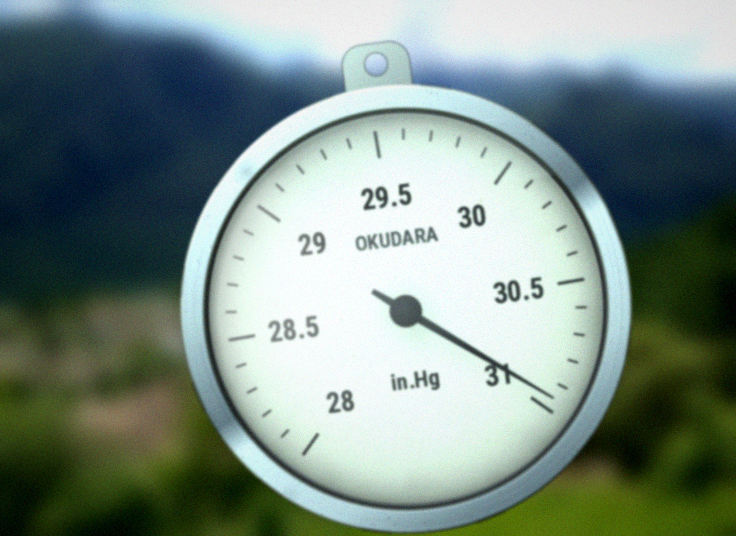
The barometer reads 30.95 inHg
